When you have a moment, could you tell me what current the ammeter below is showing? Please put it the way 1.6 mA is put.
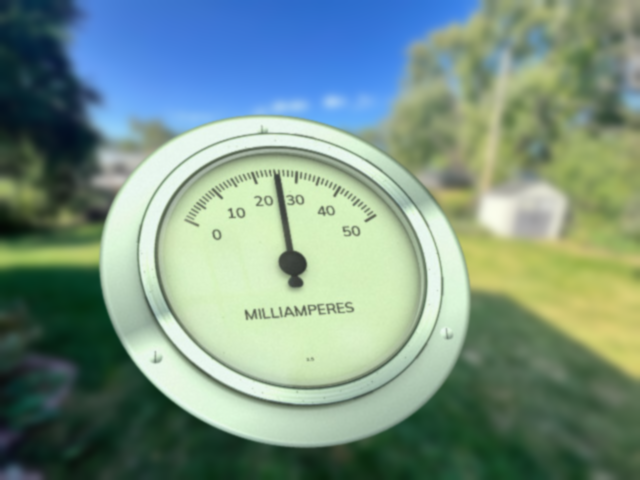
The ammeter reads 25 mA
